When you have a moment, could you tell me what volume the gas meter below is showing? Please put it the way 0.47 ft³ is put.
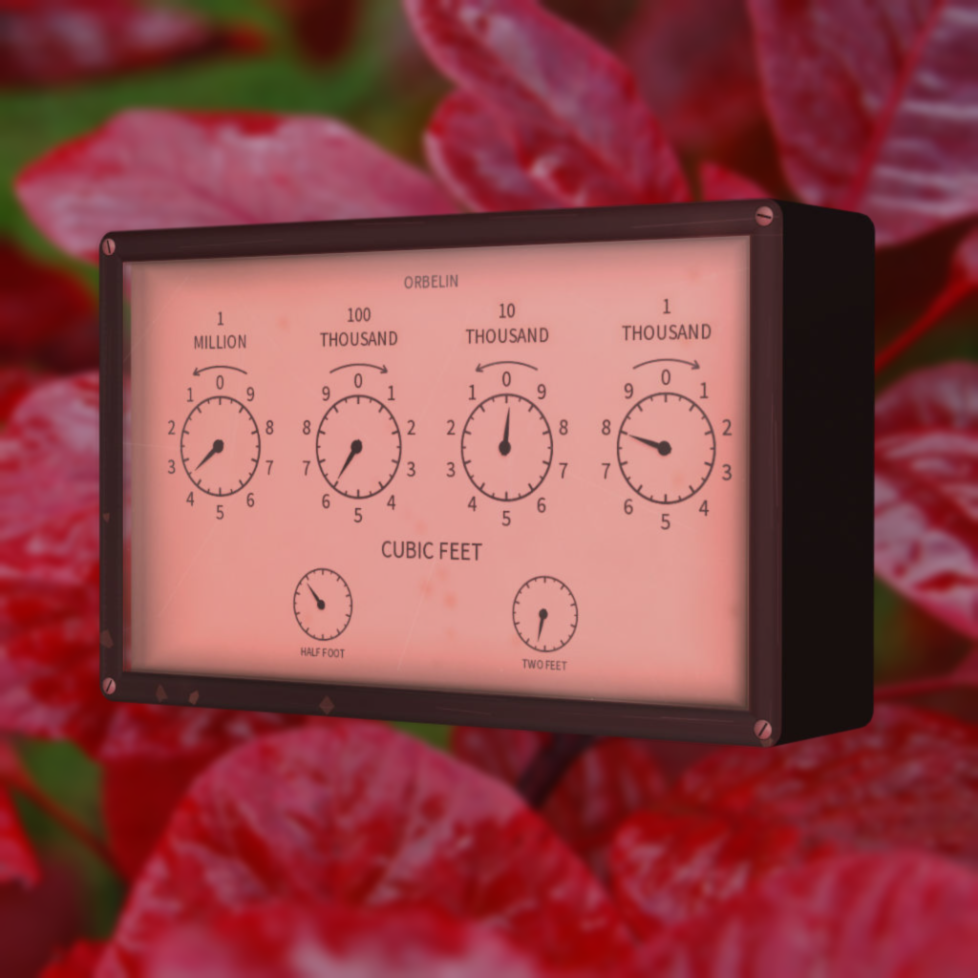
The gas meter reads 359800 ft³
